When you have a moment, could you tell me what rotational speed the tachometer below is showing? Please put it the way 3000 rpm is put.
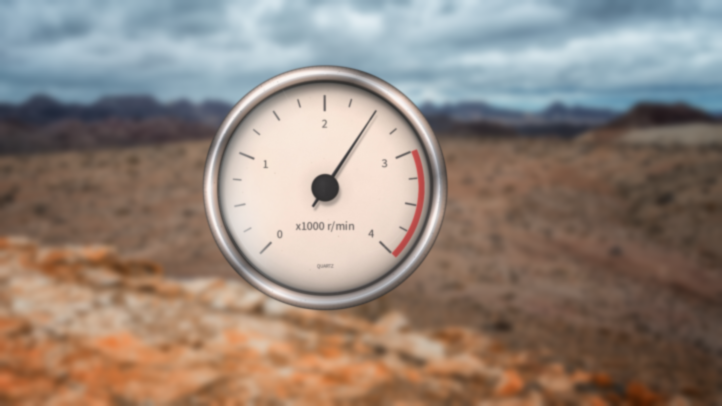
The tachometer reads 2500 rpm
